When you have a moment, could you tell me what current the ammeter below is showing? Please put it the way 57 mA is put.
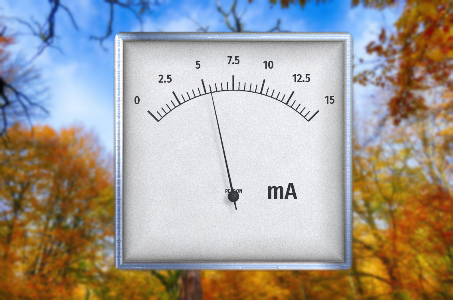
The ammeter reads 5.5 mA
